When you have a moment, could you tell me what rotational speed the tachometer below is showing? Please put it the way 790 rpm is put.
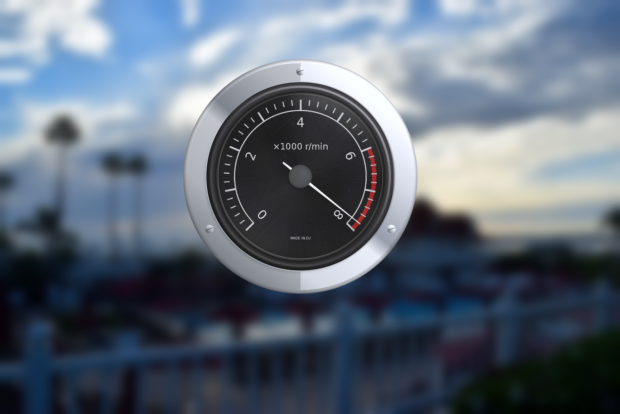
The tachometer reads 7800 rpm
